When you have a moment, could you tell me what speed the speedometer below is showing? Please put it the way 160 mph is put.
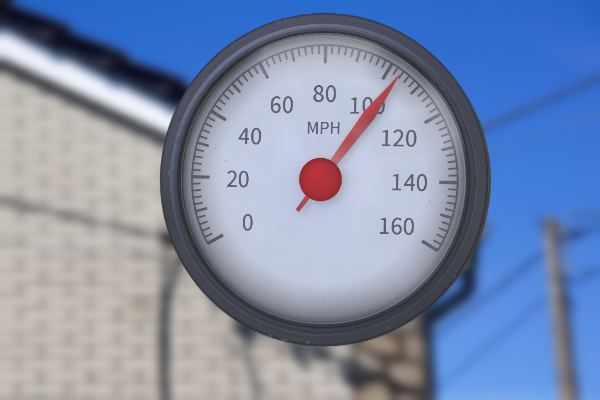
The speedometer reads 104 mph
